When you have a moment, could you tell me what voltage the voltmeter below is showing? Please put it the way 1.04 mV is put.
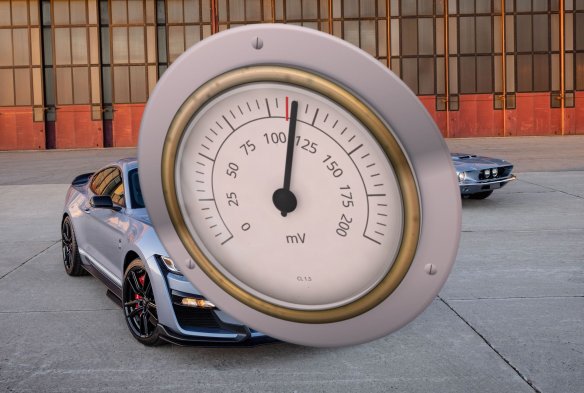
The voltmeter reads 115 mV
